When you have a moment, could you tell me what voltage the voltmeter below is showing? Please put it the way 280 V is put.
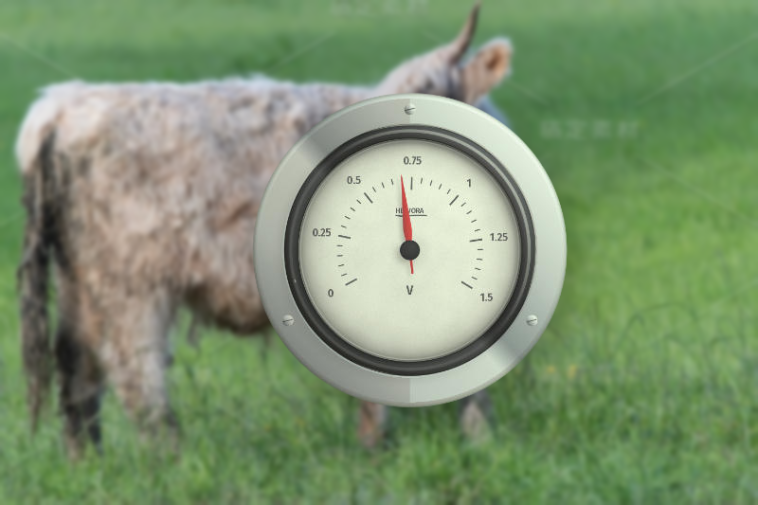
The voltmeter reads 0.7 V
